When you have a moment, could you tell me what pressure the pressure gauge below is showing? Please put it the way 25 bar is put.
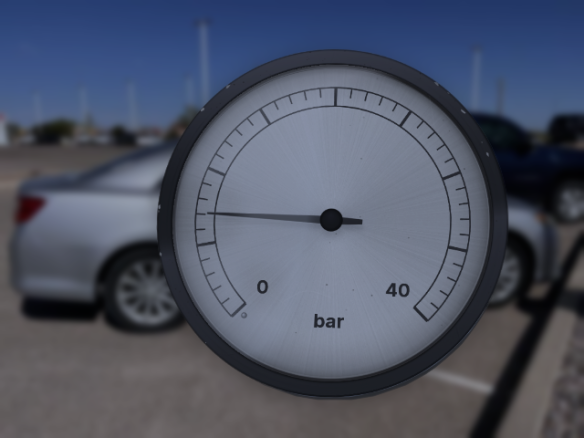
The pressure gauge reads 7 bar
